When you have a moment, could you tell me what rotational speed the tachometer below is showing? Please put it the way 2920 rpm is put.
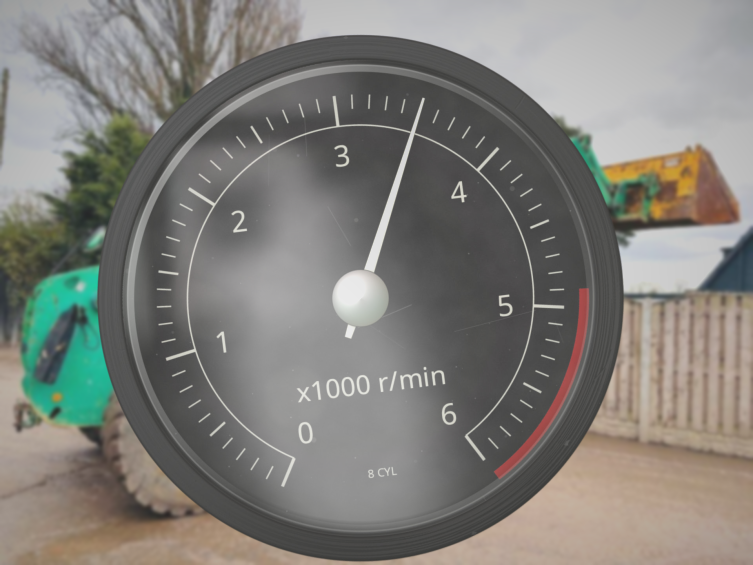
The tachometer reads 3500 rpm
